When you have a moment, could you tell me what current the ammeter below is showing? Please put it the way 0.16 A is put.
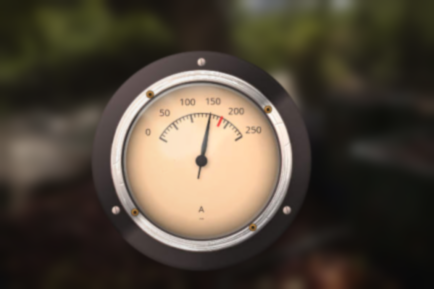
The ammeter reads 150 A
